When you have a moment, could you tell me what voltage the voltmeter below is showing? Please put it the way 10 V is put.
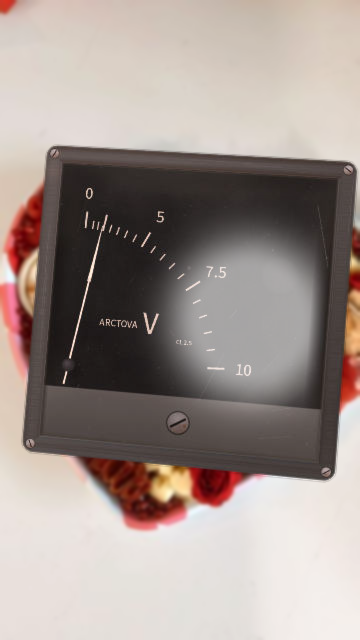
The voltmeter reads 2.5 V
